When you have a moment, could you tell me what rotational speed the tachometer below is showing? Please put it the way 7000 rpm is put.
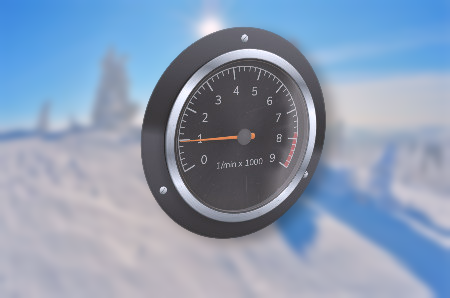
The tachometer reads 1000 rpm
